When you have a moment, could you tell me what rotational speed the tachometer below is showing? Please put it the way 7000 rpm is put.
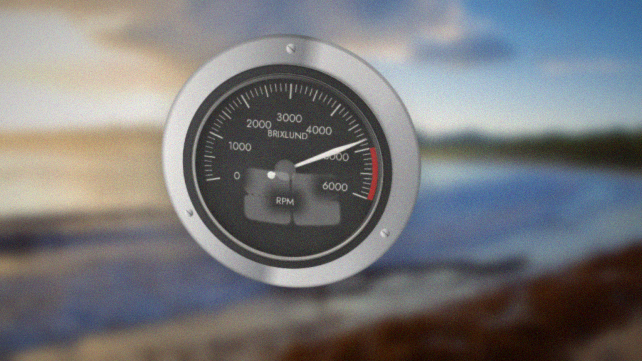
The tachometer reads 4800 rpm
